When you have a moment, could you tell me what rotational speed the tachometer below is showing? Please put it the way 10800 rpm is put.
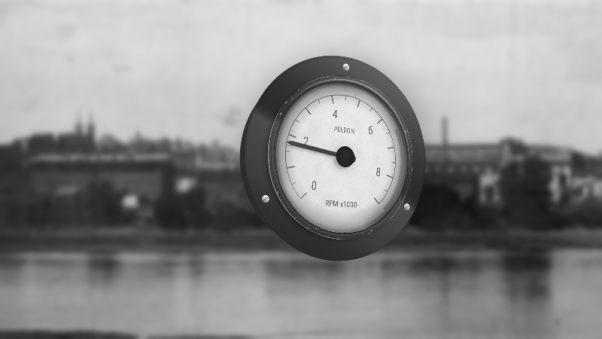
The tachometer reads 1750 rpm
